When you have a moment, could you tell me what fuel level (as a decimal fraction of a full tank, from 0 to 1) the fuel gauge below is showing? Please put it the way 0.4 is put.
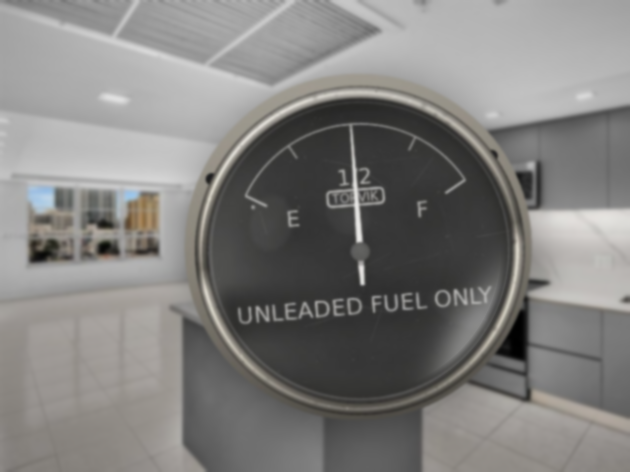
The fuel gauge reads 0.5
